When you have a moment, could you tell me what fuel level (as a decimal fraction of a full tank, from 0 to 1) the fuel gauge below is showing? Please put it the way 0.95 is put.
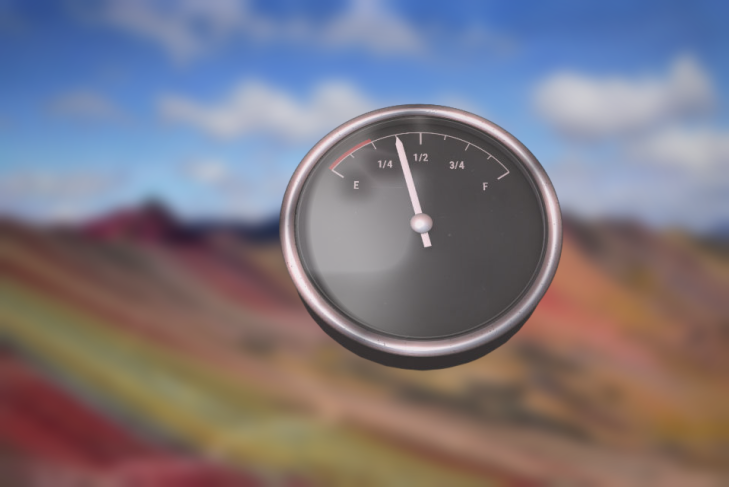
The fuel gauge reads 0.375
